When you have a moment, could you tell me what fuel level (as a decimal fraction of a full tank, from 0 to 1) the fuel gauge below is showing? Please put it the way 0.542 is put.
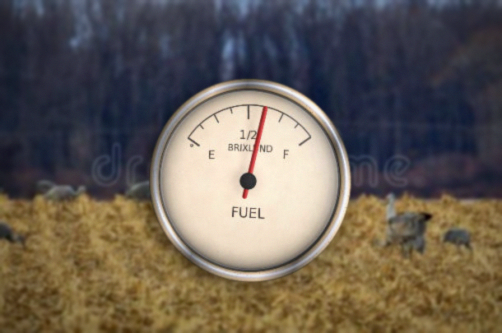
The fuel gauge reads 0.625
